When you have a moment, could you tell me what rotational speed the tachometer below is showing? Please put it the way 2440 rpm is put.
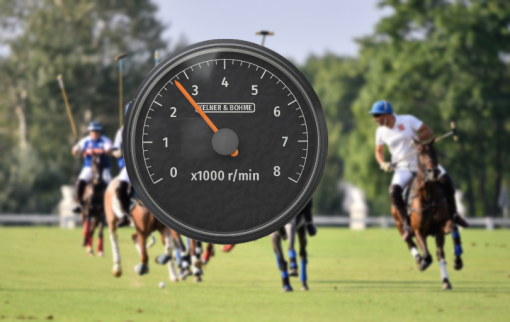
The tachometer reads 2700 rpm
